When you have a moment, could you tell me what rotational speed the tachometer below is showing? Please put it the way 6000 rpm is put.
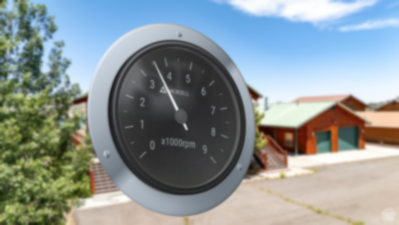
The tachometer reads 3500 rpm
